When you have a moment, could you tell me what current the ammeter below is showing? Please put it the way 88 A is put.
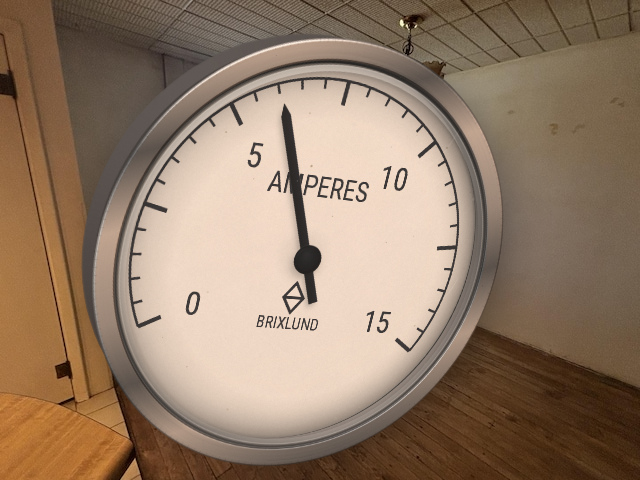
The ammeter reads 6 A
